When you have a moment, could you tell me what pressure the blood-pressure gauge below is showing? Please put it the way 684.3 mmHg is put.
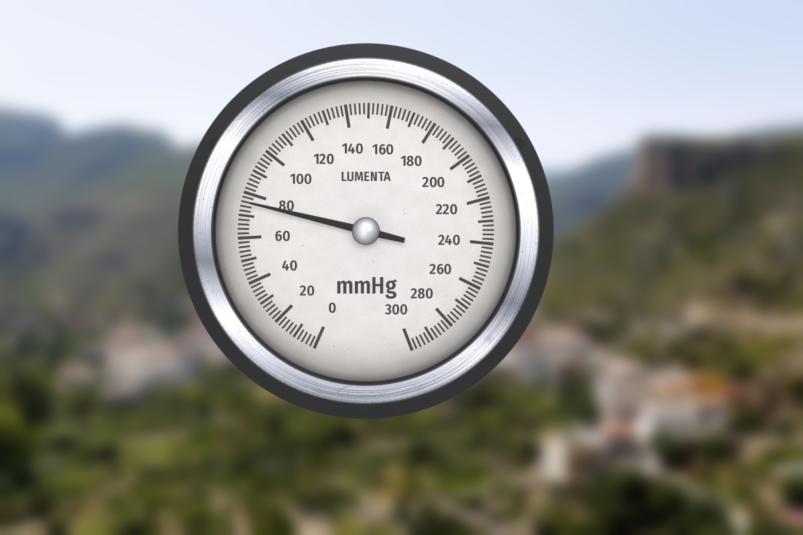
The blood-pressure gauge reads 76 mmHg
